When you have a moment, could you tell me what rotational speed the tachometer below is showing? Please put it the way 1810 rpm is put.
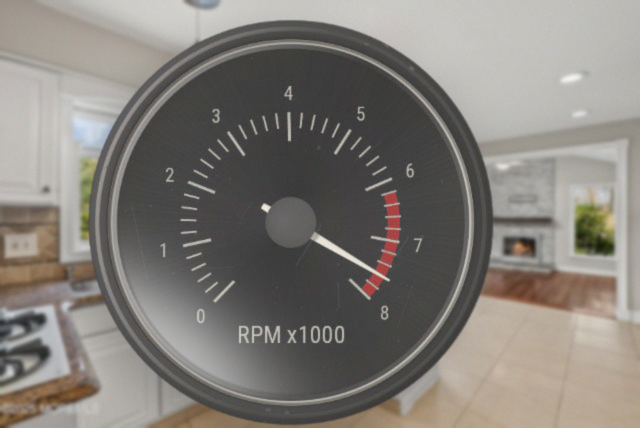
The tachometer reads 7600 rpm
